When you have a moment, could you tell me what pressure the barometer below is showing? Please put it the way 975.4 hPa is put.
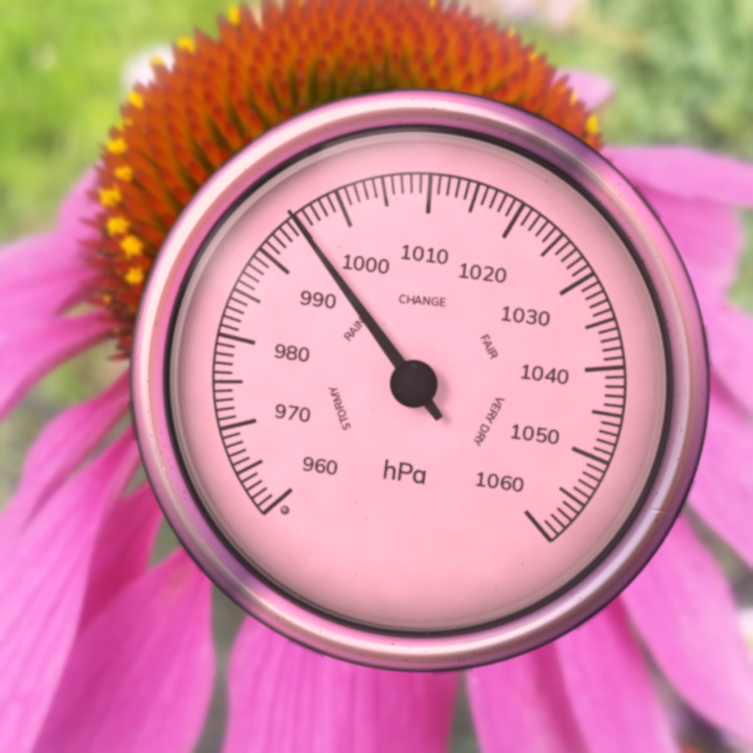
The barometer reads 995 hPa
